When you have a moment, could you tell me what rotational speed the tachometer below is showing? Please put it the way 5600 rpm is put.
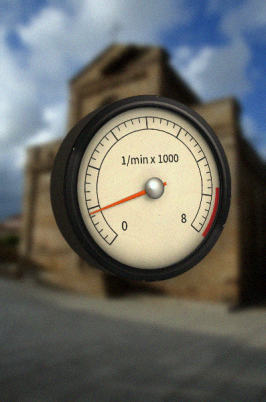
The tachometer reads 900 rpm
